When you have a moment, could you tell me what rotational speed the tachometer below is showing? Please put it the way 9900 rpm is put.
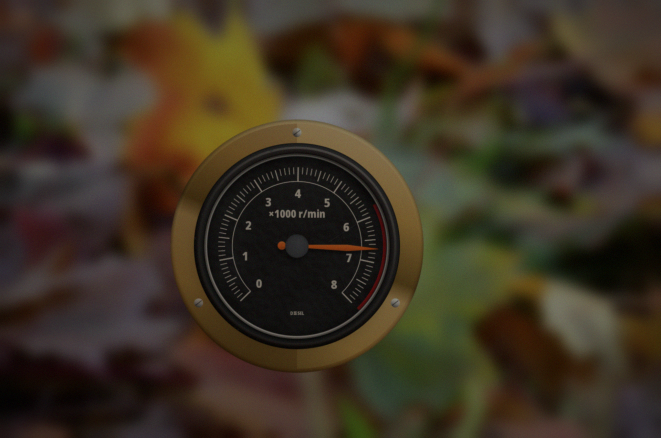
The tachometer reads 6700 rpm
